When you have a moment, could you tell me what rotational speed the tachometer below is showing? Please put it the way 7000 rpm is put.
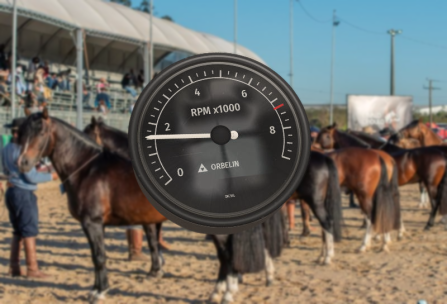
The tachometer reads 1500 rpm
